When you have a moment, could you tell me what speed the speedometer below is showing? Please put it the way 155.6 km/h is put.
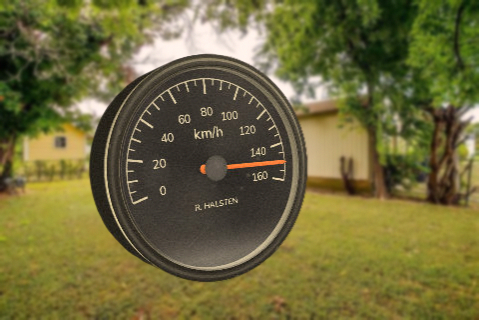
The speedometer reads 150 km/h
